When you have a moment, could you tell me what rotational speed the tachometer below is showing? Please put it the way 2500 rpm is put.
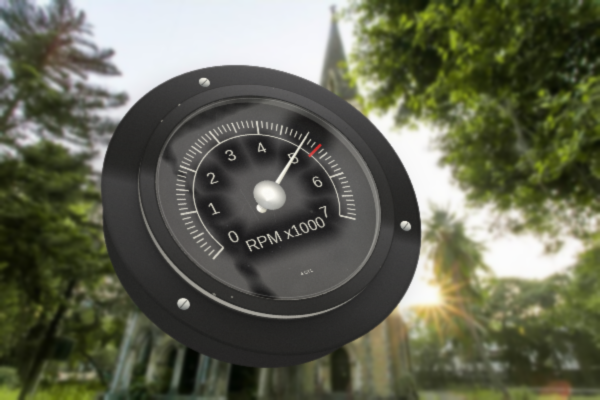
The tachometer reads 5000 rpm
